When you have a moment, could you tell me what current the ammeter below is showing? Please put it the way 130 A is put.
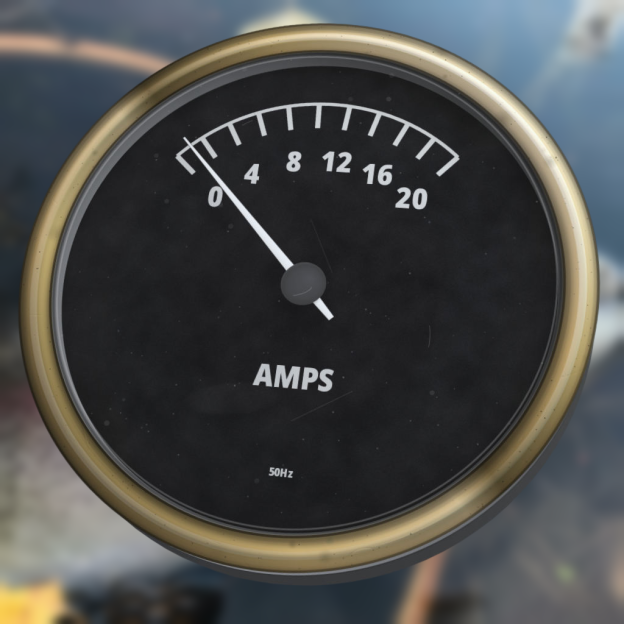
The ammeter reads 1 A
